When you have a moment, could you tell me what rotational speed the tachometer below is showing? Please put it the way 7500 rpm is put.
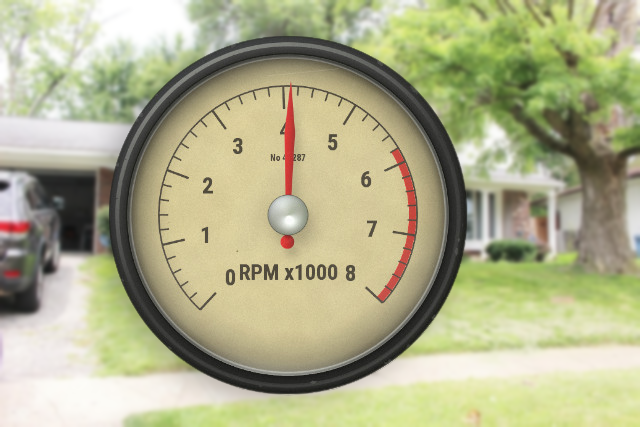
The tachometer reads 4100 rpm
